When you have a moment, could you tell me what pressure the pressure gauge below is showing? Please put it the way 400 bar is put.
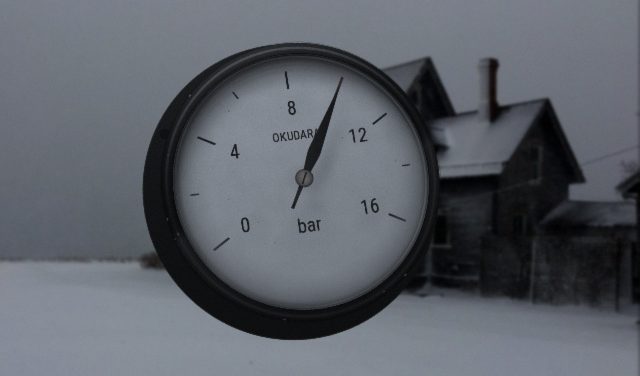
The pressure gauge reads 10 bar
